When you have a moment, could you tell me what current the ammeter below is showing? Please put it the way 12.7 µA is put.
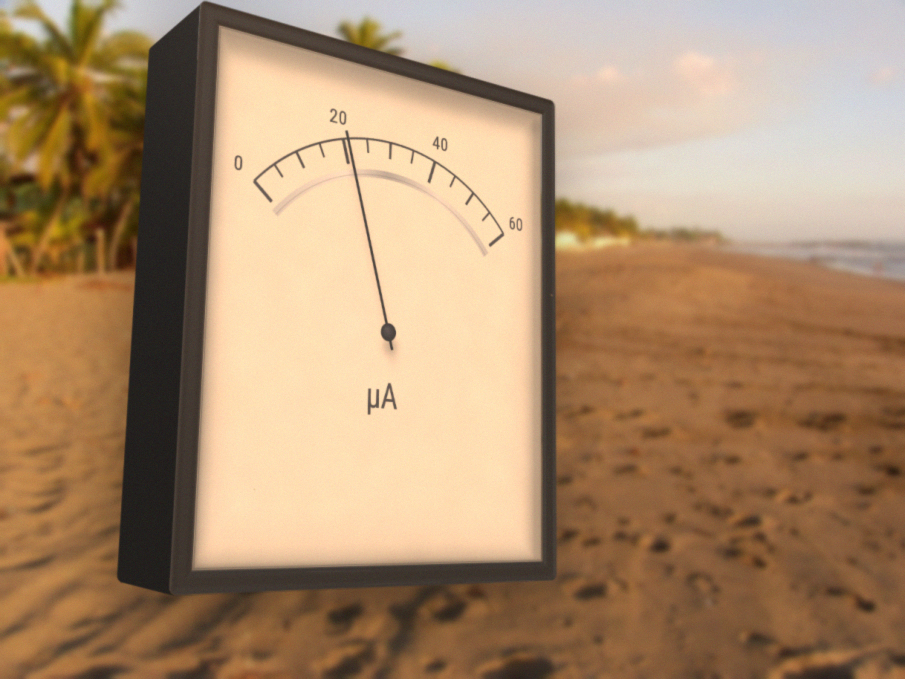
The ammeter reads 20 µA
